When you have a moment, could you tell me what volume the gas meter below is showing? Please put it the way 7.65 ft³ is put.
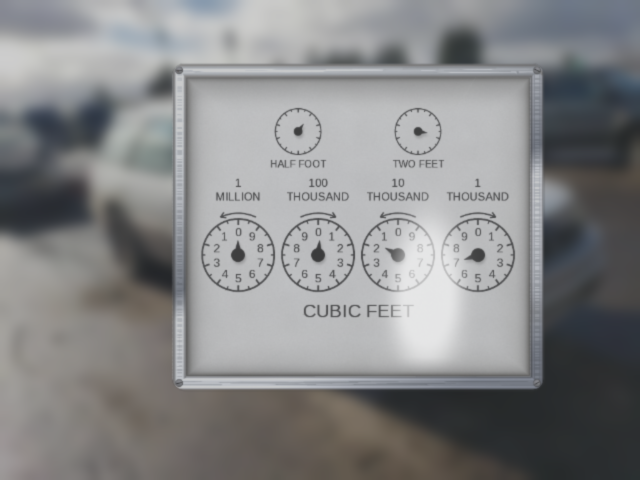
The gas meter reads 1700 ft³
